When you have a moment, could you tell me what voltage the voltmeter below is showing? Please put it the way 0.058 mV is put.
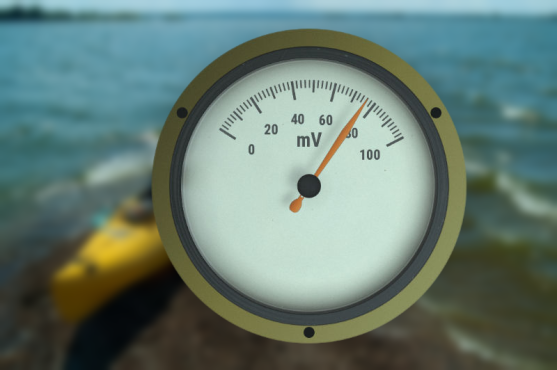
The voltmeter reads 76 mV
